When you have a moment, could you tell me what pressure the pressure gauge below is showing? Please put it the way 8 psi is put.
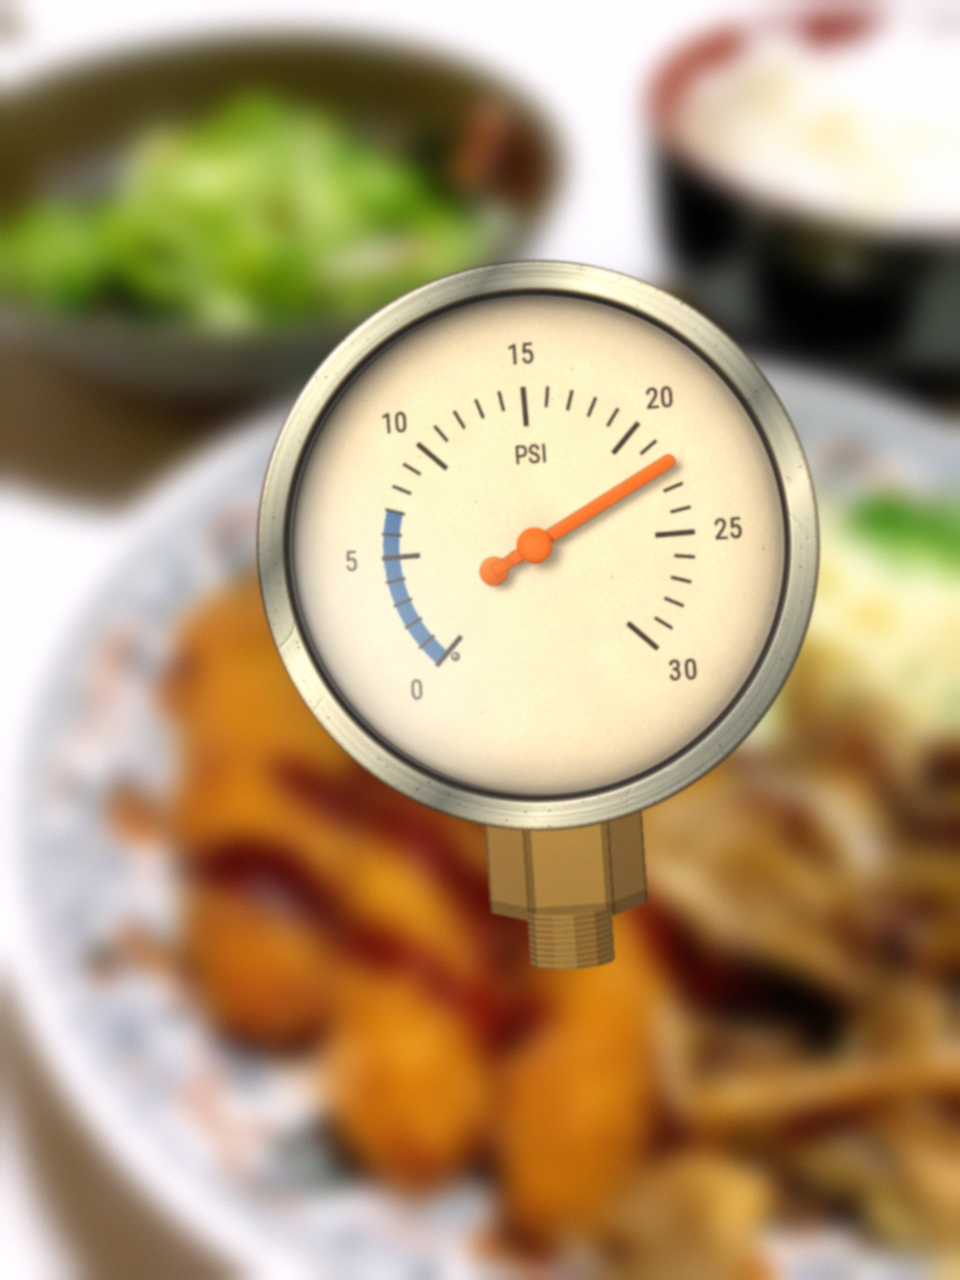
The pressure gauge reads 22 psi
